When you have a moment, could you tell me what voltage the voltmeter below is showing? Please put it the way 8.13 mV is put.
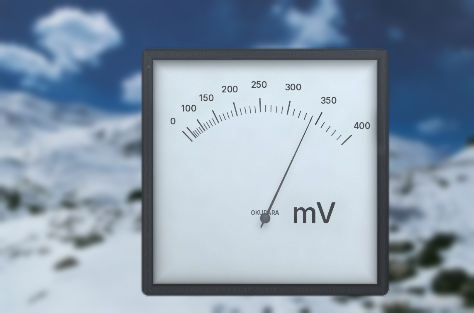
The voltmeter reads 340 mV
